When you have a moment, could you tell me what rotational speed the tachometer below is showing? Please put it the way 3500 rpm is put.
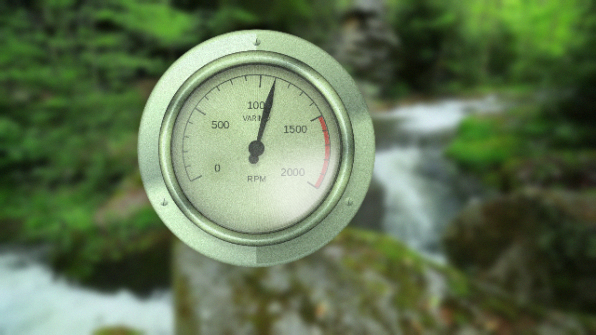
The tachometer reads 1100 rpm
